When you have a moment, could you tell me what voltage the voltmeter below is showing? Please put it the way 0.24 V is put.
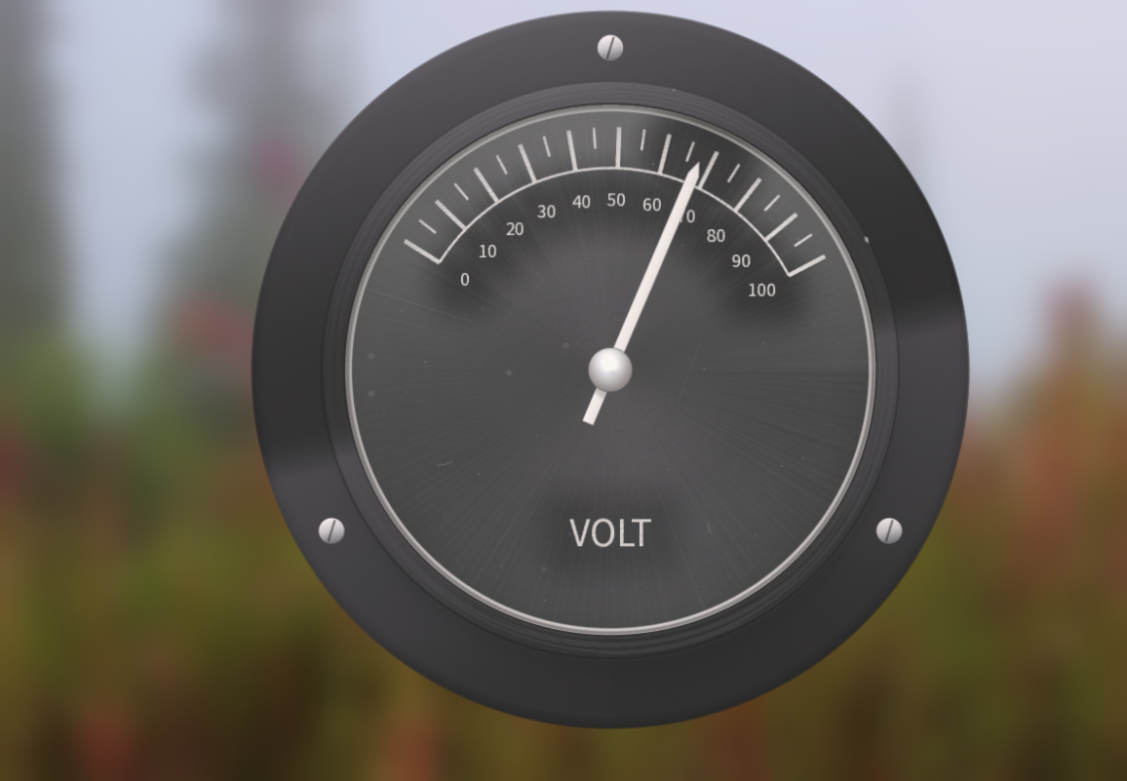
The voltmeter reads 67.5 V
